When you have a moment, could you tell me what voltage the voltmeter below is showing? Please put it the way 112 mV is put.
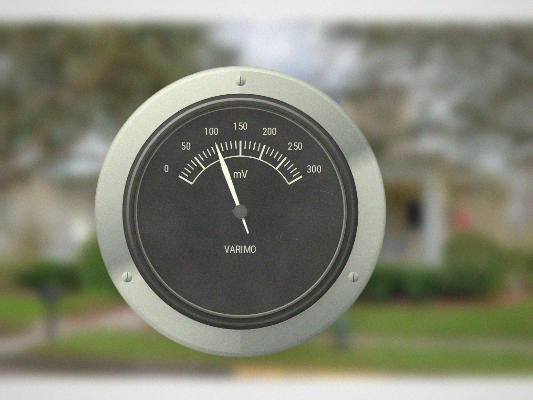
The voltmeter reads 100 mV
